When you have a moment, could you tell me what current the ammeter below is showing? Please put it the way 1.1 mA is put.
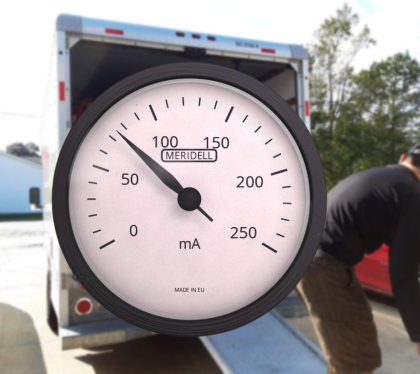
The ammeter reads 75 mA
